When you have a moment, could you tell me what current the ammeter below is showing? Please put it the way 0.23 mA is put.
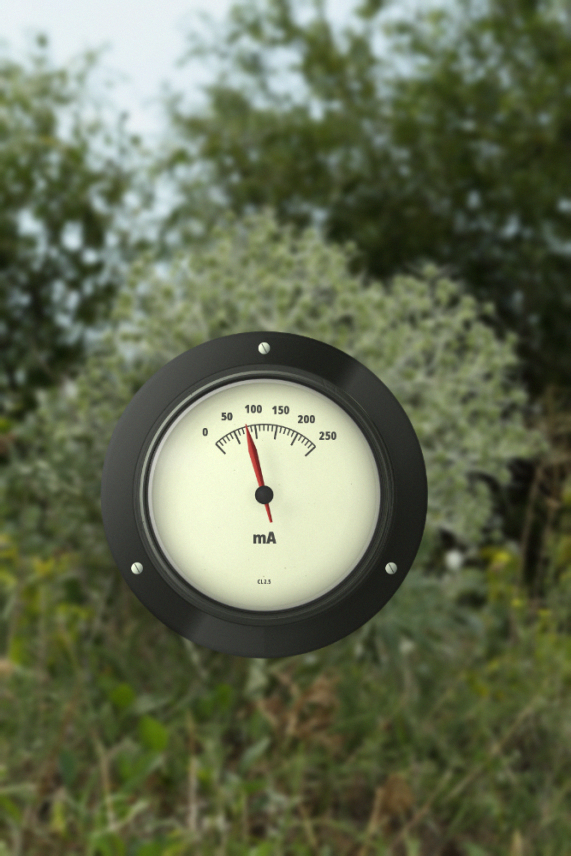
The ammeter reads 80 mA
